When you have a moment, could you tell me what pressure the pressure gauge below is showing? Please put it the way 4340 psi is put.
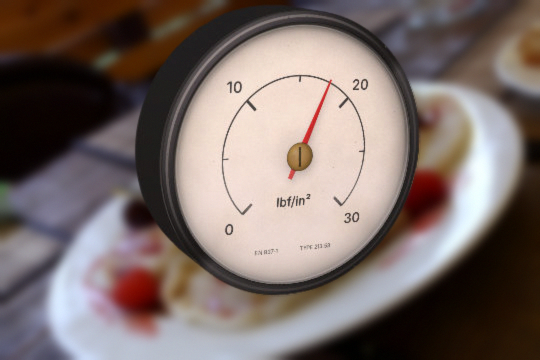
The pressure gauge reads 17.5 psi
